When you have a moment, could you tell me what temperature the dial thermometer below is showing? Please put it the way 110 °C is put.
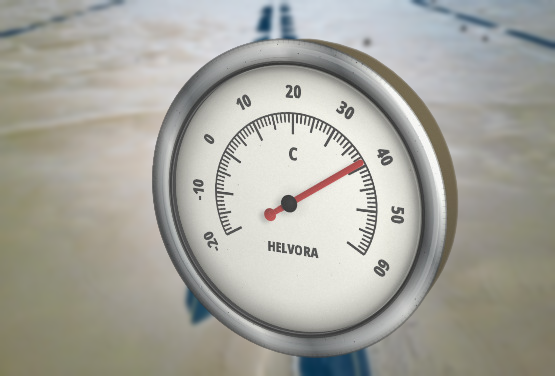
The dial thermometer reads 39 °C
